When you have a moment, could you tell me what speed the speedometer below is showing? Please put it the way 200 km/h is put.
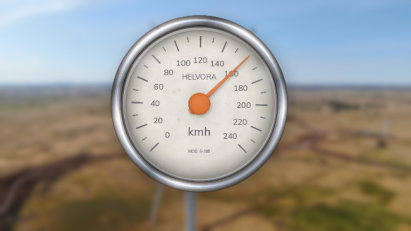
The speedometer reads 160 km/h
